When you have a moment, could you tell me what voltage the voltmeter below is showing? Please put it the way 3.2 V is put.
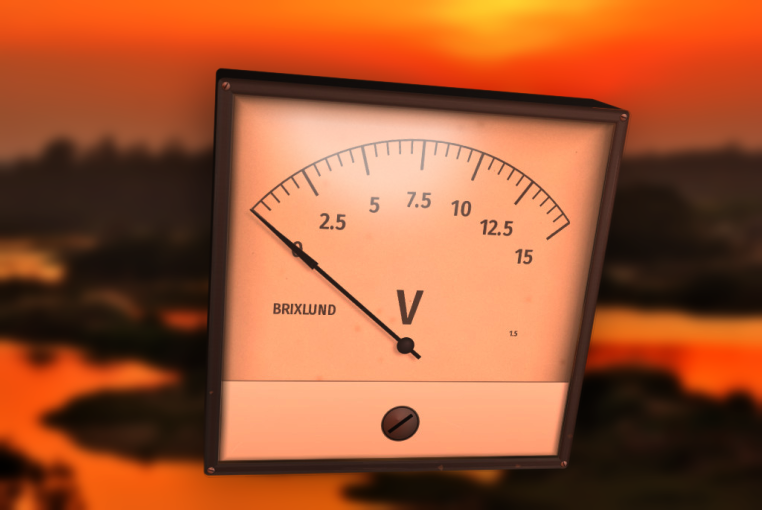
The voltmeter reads 0 V
